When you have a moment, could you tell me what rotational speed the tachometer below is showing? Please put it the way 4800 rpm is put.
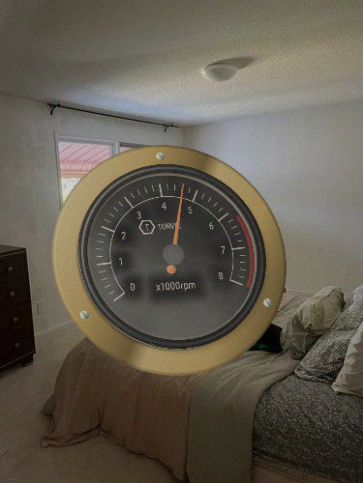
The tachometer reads 4600 rpm
